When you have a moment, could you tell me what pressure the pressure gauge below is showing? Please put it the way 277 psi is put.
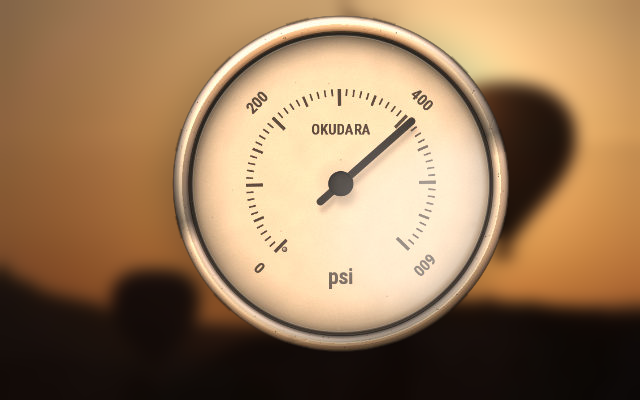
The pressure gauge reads 410 psi
